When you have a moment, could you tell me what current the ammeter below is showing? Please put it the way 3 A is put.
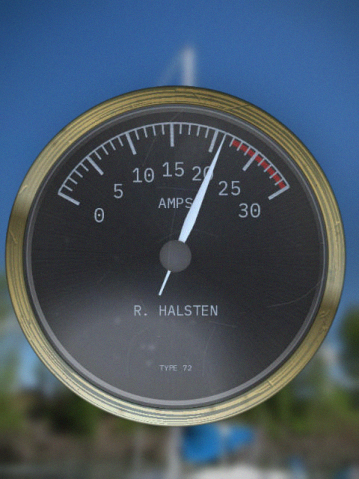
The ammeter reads 21 A
